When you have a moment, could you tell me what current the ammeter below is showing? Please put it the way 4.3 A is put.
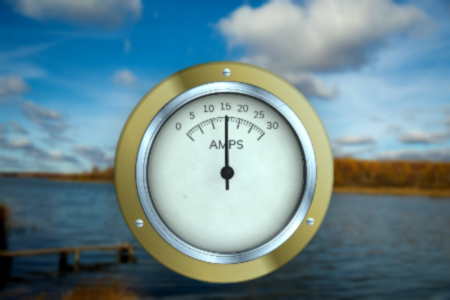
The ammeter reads 15 A
